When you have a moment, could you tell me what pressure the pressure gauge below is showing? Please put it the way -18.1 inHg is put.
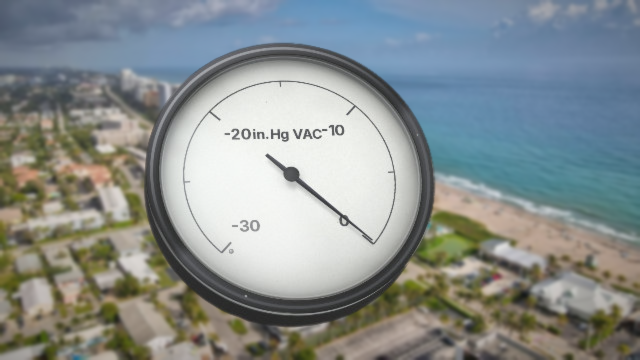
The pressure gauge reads 0 inHg
